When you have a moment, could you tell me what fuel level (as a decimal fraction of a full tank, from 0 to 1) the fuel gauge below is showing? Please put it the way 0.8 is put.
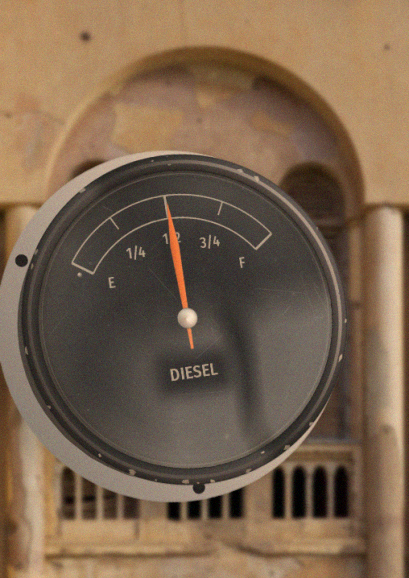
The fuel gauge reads 0.5
